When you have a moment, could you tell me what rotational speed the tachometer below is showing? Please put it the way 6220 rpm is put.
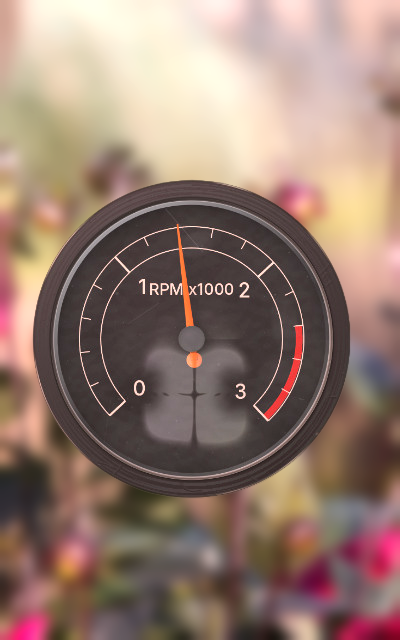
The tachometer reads 1400 rpm
